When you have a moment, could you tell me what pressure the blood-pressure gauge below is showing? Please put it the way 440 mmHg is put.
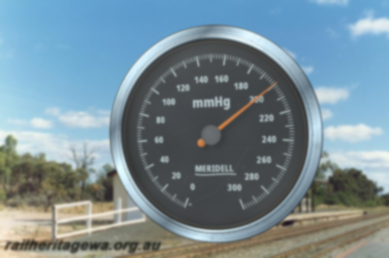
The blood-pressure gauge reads 200 mmHg
